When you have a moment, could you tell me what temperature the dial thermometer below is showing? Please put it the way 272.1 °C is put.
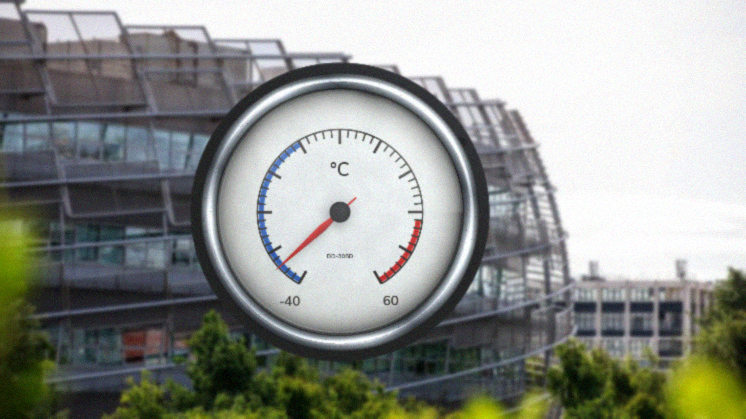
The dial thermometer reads -34 °C
